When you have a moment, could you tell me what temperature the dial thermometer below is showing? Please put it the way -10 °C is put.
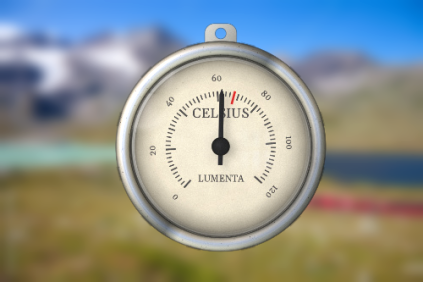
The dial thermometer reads 62 °C
